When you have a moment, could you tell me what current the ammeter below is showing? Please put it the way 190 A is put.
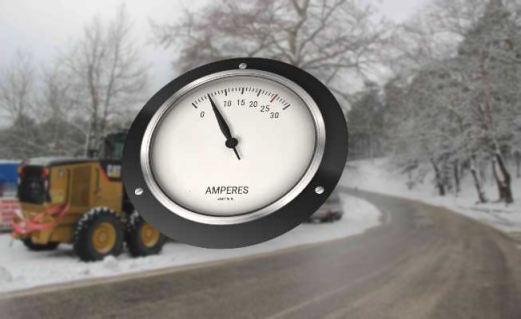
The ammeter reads 5 A
